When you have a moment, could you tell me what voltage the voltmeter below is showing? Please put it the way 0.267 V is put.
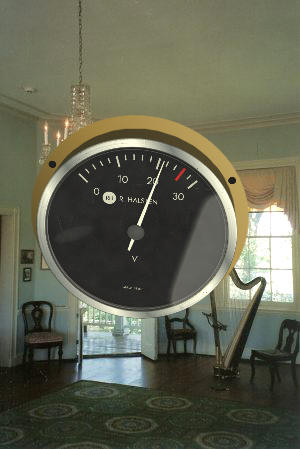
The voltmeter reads 21 V
